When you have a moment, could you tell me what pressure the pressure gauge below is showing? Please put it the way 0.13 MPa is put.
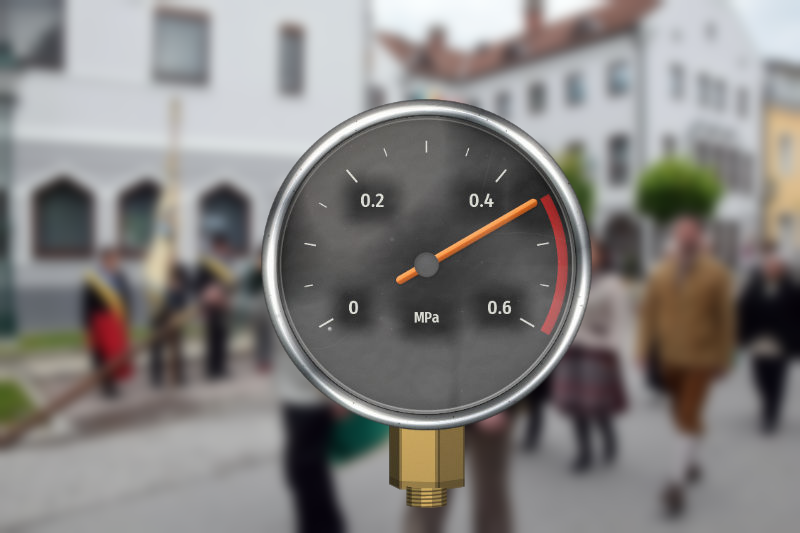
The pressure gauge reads 0.45 MPa
